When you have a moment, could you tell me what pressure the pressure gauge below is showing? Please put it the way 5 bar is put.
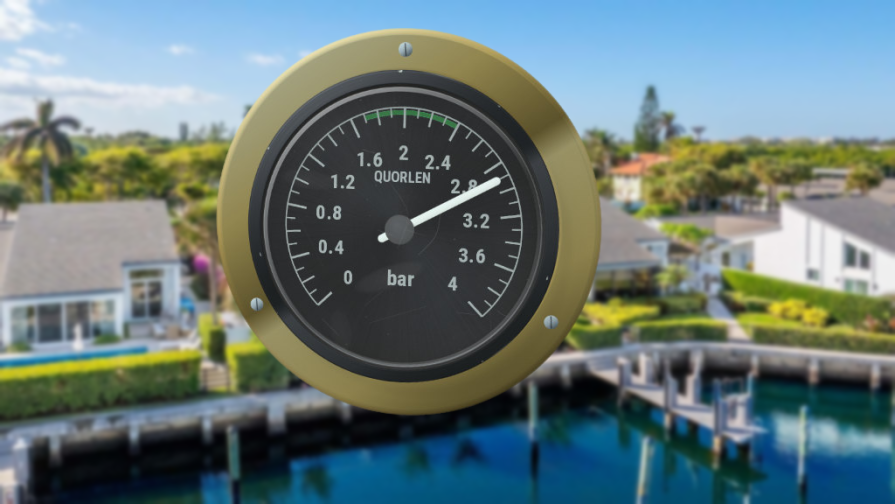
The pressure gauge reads 2.9 bar
